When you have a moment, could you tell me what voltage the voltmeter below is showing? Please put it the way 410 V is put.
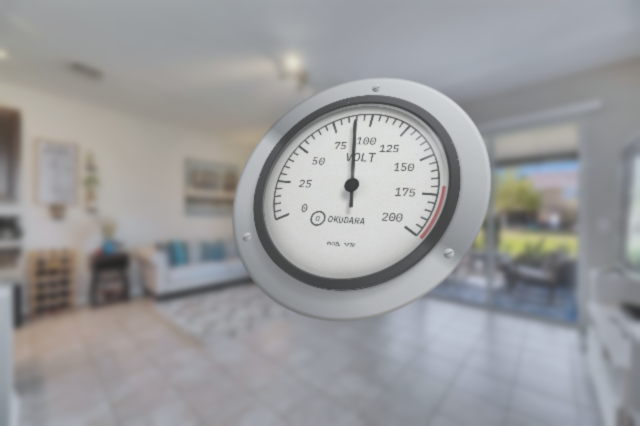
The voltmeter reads 90 V
